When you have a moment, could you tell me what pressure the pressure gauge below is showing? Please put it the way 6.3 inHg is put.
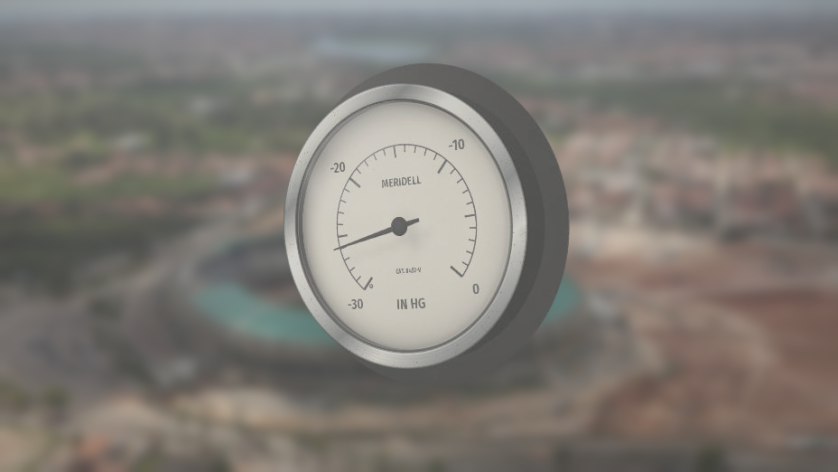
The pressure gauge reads -26 inHg
